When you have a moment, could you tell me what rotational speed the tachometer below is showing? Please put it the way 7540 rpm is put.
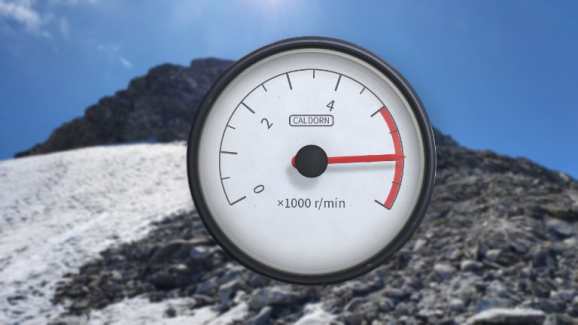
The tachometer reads 6000 rpm
